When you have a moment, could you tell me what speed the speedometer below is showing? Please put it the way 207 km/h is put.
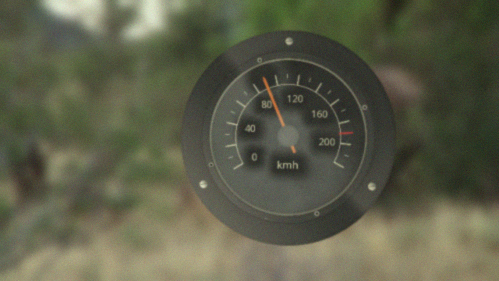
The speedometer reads 90 km/h
